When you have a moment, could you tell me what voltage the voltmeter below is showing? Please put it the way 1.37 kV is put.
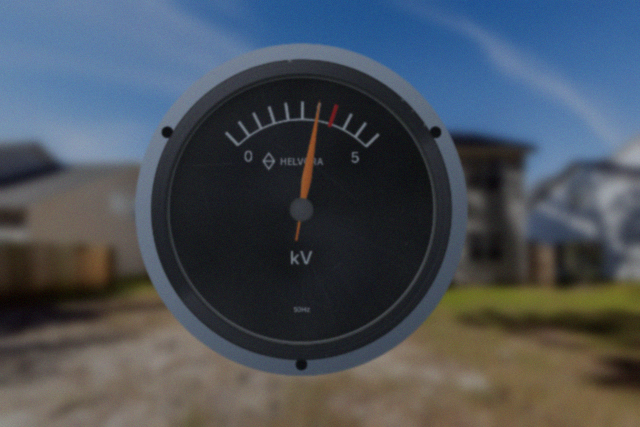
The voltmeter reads 3 kV
